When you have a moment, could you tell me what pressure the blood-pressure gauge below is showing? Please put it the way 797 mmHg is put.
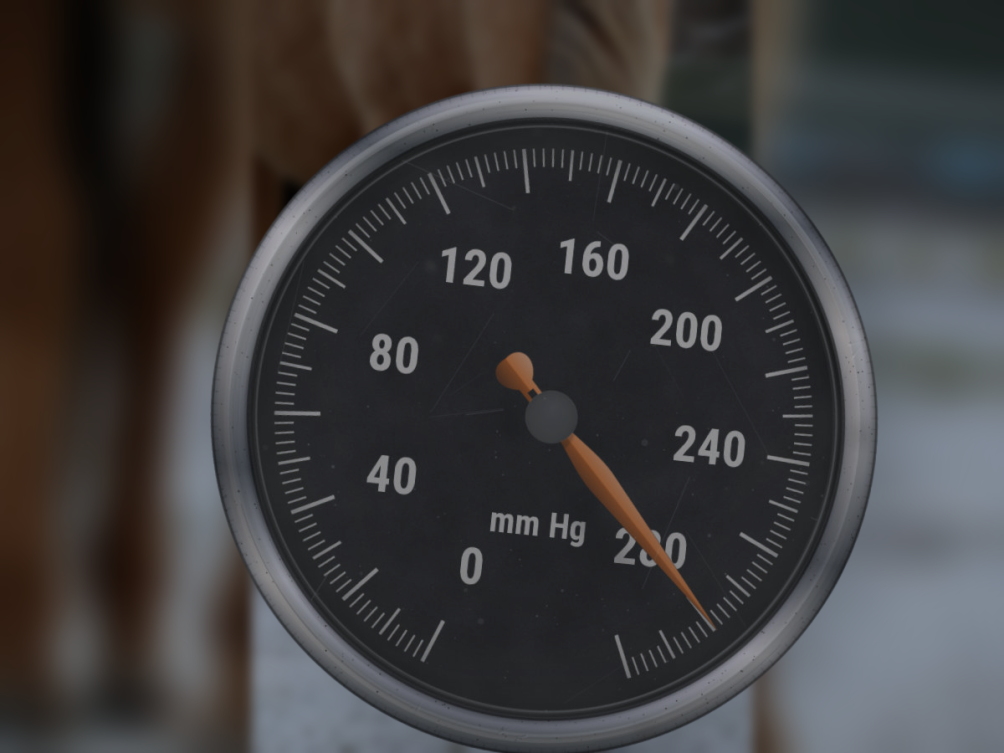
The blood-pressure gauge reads 280 mmHg
